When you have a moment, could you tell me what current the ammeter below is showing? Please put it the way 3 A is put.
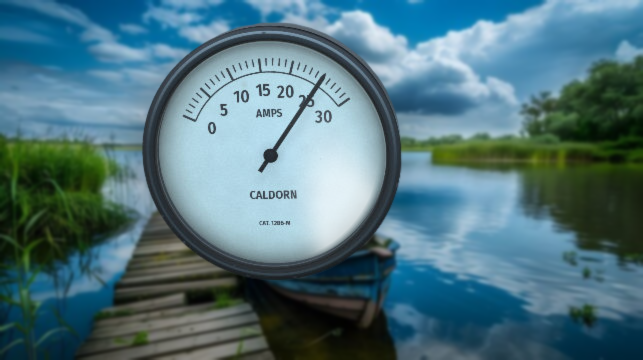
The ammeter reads 25 A
